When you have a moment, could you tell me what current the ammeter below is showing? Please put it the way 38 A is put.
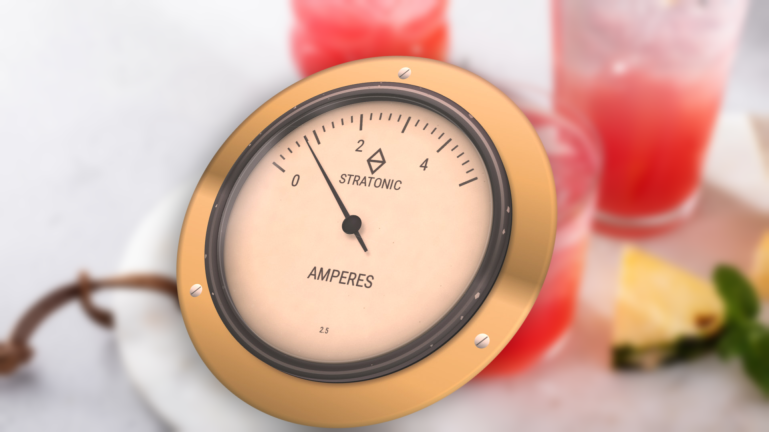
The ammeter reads 0.8 A
